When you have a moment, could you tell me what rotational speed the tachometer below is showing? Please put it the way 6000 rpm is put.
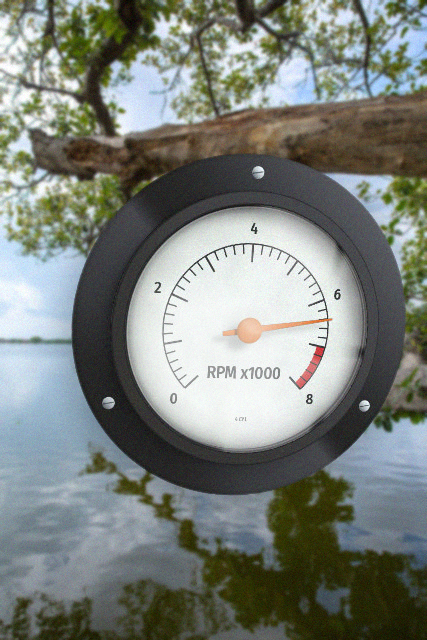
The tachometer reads 6400 rpm
